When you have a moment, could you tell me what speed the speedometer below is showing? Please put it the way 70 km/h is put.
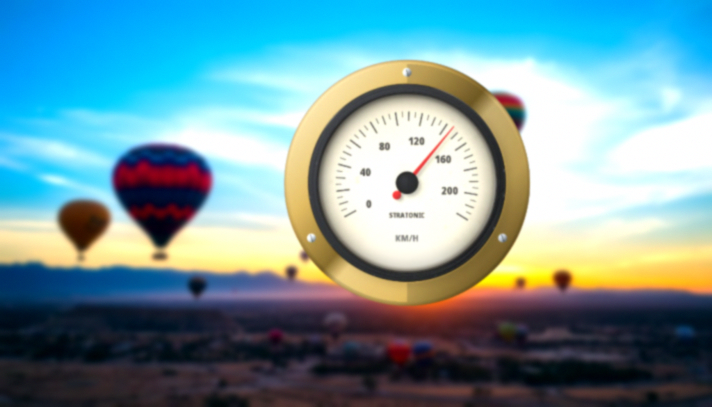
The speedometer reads 145 km/h
